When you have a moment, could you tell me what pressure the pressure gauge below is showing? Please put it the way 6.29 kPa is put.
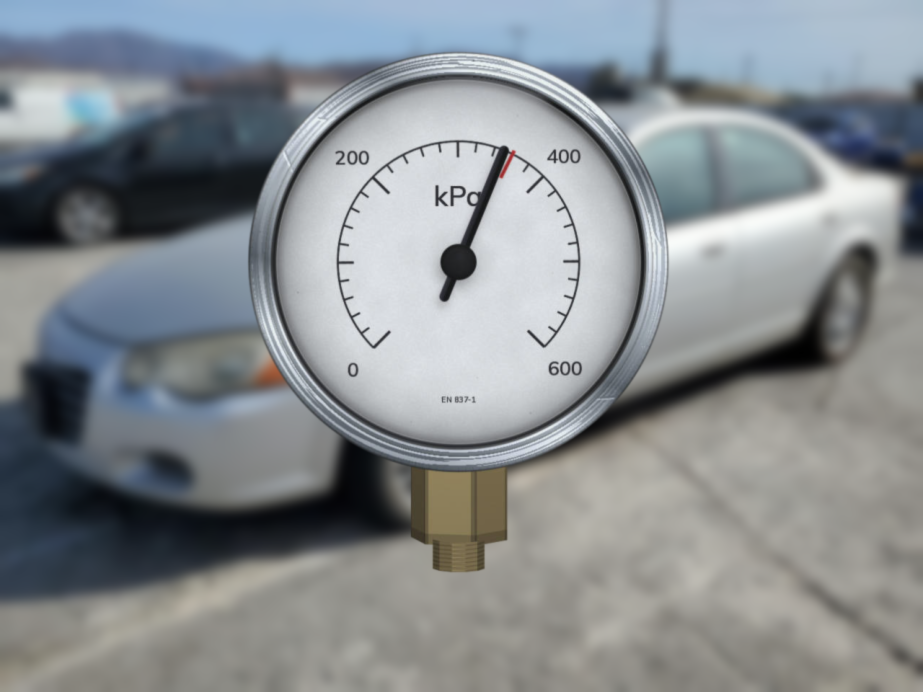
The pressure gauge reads 350 kPa
